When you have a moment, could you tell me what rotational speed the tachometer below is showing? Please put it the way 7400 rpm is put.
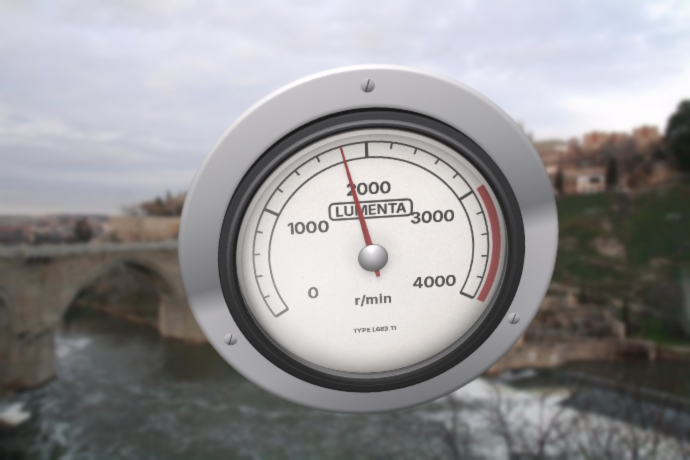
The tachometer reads 1800 rpm
